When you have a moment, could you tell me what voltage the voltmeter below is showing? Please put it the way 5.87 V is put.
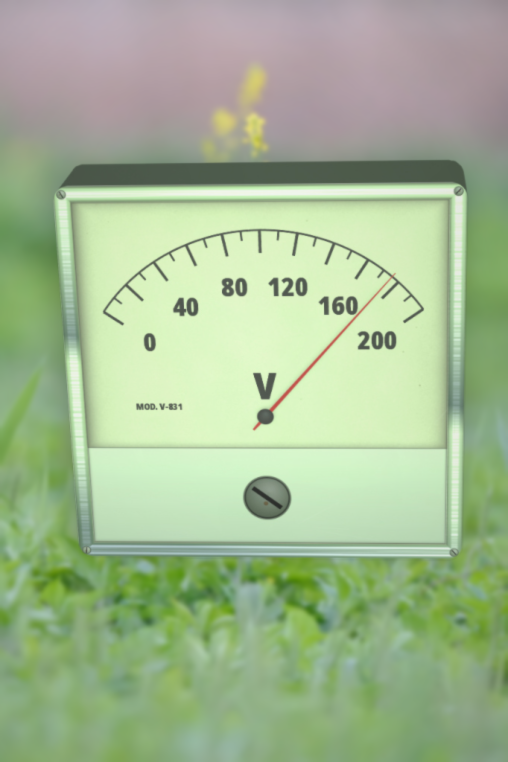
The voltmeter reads 175 V
